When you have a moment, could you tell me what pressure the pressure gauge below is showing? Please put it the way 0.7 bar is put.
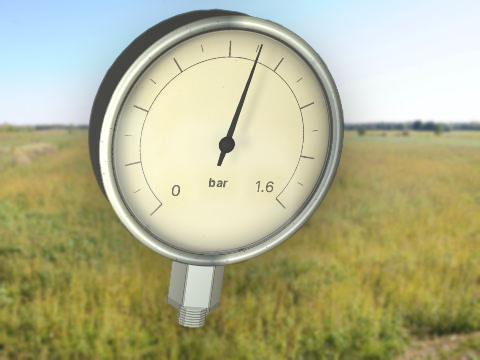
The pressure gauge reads 0.9 bar
